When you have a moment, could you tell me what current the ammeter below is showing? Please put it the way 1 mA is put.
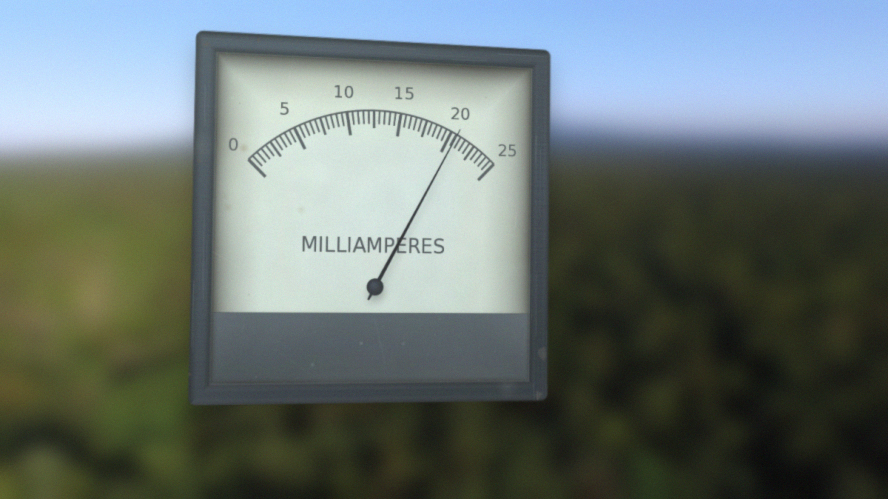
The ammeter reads 20.5 mA
